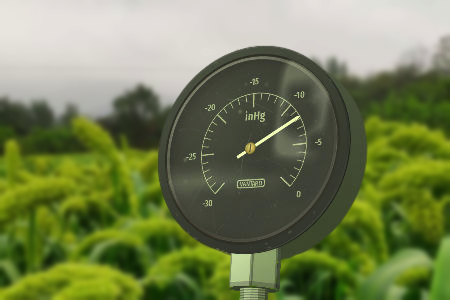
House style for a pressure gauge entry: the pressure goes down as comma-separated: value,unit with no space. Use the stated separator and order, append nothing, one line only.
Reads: -8,inHg
